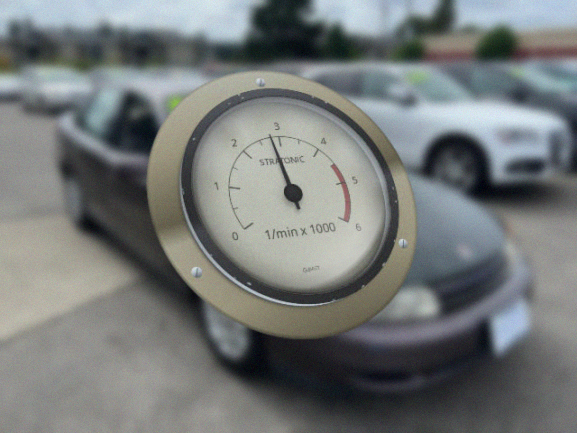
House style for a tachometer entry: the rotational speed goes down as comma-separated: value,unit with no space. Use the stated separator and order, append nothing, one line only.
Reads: 2750,rpm
